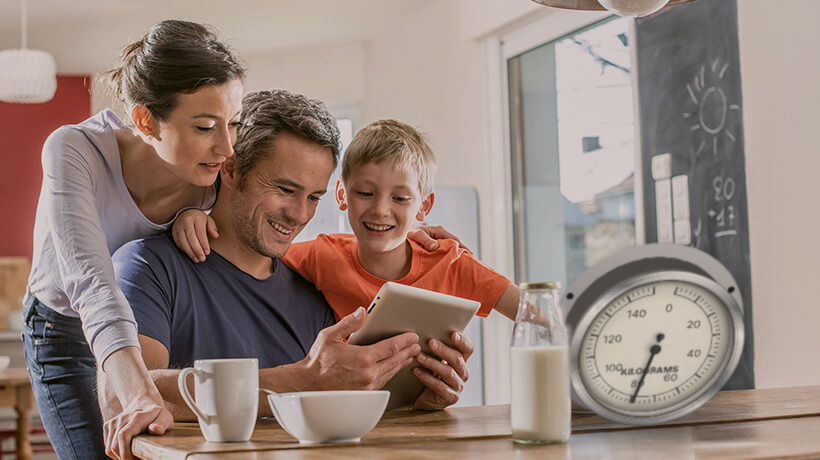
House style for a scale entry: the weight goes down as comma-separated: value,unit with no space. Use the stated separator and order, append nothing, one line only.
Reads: 80,kg
